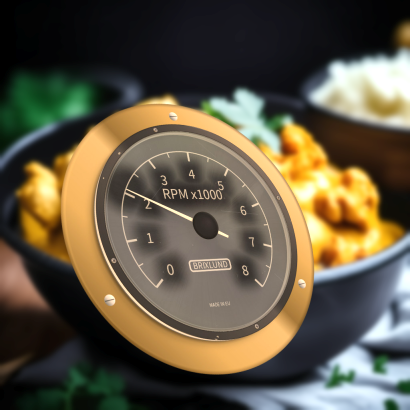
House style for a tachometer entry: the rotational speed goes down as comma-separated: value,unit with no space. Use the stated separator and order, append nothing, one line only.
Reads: 2000,rpm
